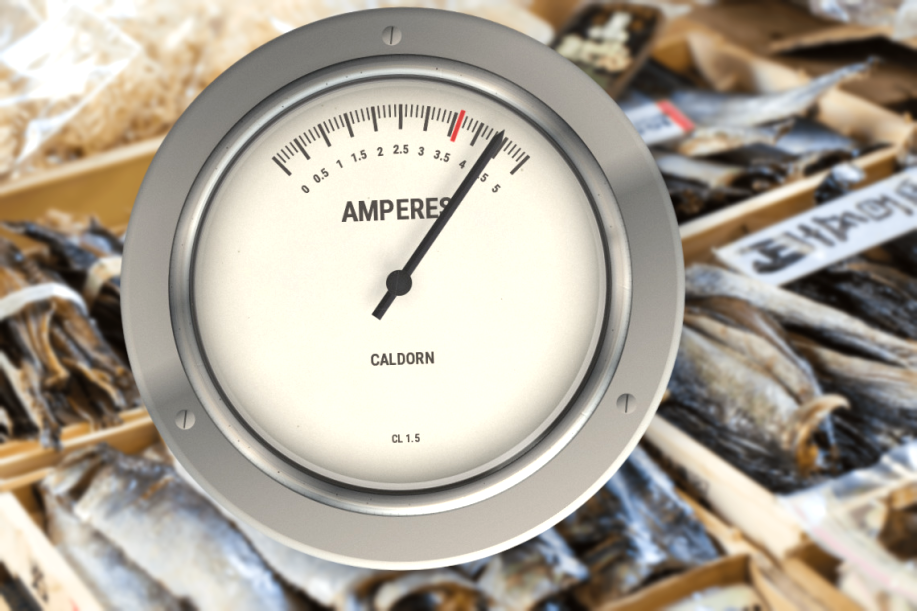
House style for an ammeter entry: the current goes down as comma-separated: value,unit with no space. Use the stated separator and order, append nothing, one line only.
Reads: 4.4,A
